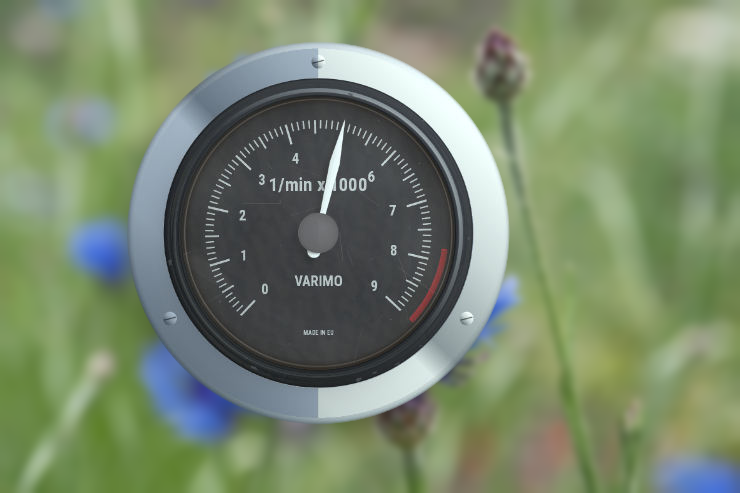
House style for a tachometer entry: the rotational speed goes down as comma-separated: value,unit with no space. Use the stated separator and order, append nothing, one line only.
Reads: 5000,rpm
